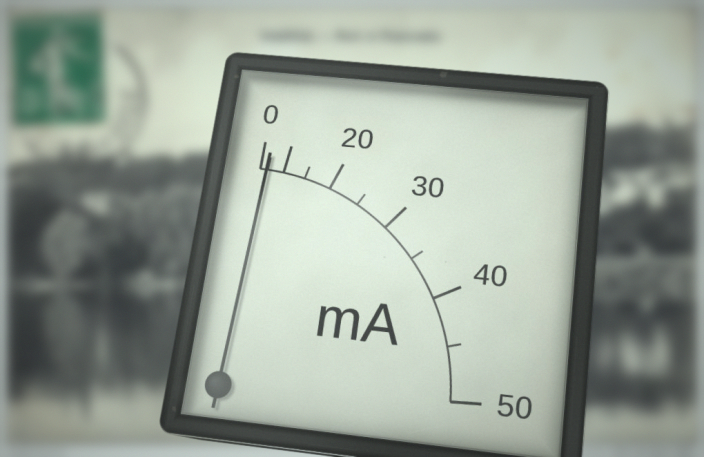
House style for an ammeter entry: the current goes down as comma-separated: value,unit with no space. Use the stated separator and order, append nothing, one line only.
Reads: 5,mA
